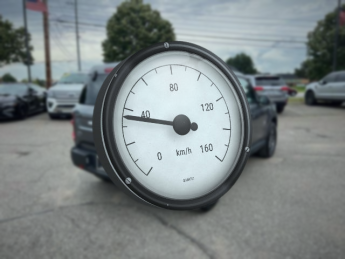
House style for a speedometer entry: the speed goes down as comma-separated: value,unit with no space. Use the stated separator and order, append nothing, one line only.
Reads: 35,km/h
